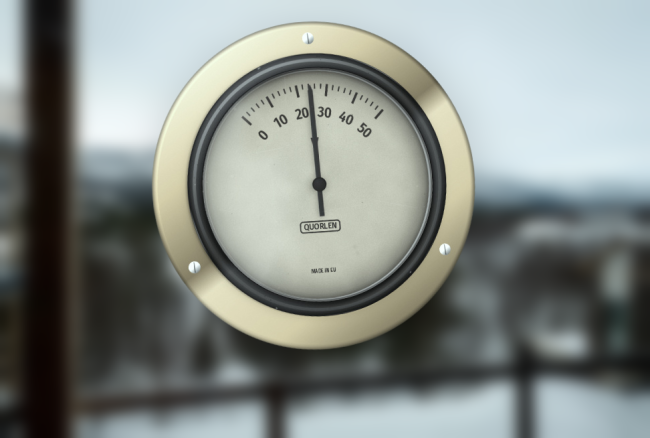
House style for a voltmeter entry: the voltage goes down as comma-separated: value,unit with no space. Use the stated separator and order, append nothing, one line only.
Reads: 24,V
